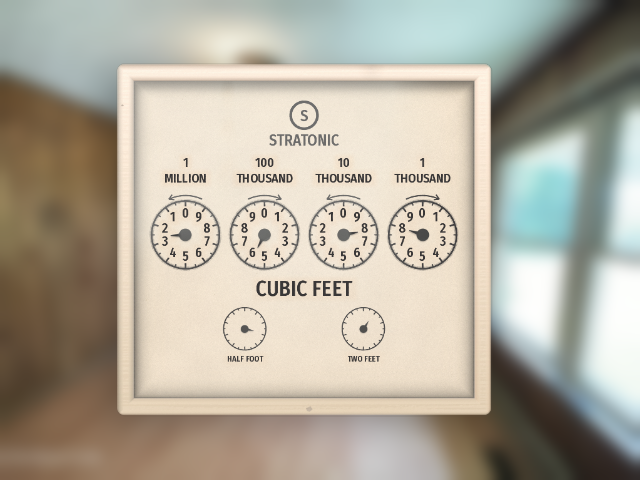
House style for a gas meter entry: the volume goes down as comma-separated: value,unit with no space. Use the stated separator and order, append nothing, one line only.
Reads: 257800,ft³
